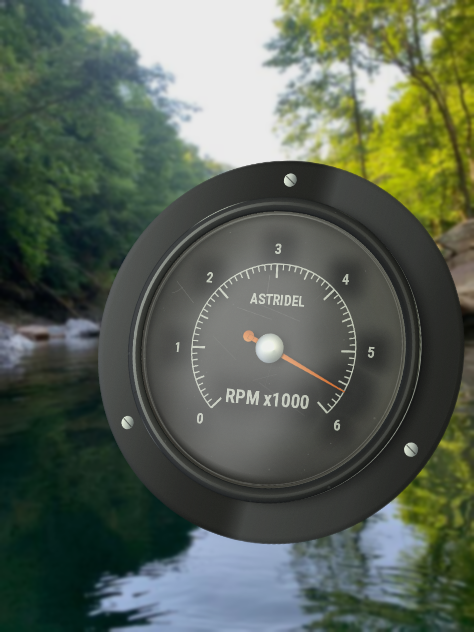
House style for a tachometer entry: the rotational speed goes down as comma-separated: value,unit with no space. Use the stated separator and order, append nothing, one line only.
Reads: 5600,rpm
